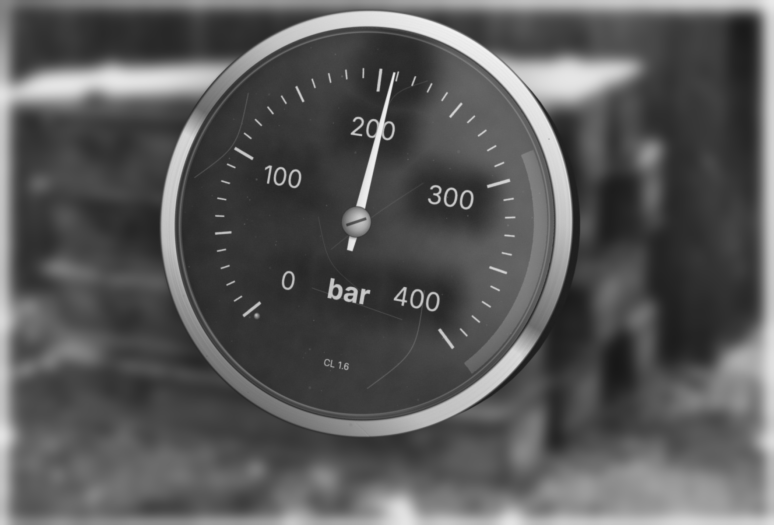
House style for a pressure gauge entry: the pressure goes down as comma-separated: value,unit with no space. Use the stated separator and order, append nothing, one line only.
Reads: 210,bar
